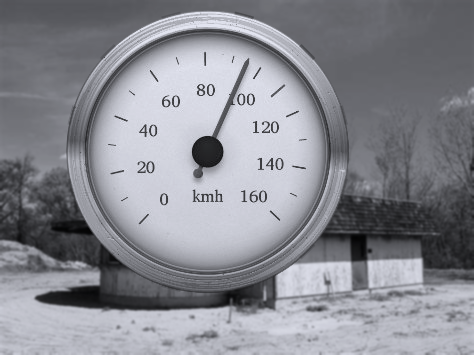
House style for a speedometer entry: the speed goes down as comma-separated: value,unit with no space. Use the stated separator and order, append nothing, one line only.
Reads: 95,km/h
